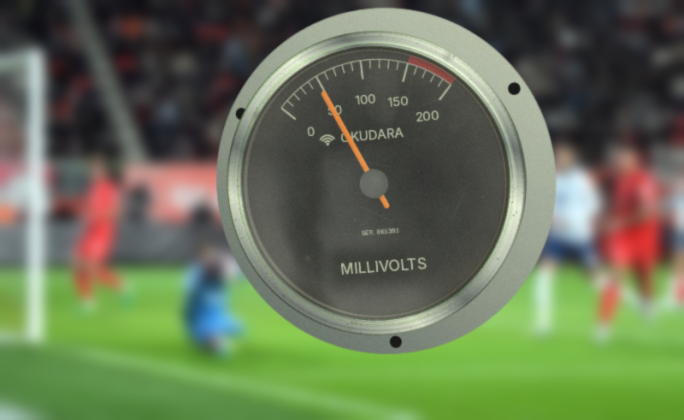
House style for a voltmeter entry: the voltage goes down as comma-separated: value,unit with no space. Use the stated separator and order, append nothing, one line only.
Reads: 50,mV
